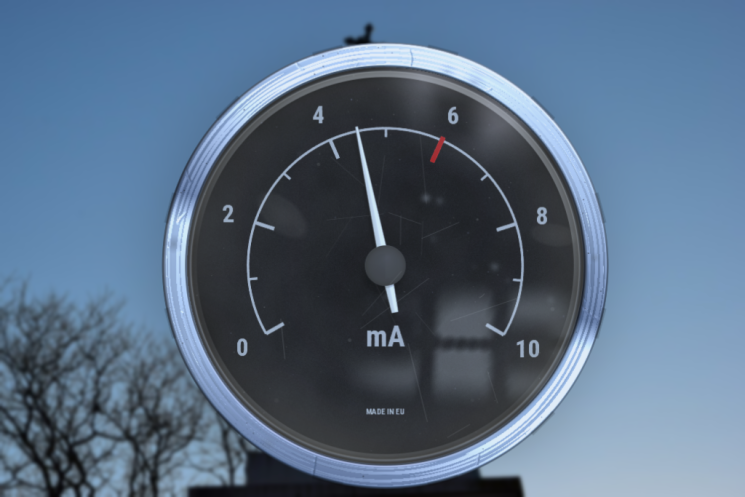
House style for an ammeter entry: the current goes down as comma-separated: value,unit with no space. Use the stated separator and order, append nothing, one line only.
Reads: 4.5,mA
